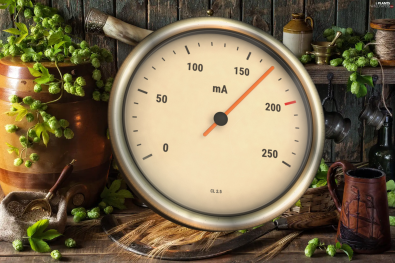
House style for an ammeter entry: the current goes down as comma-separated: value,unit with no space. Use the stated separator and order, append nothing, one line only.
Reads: 170,mA
